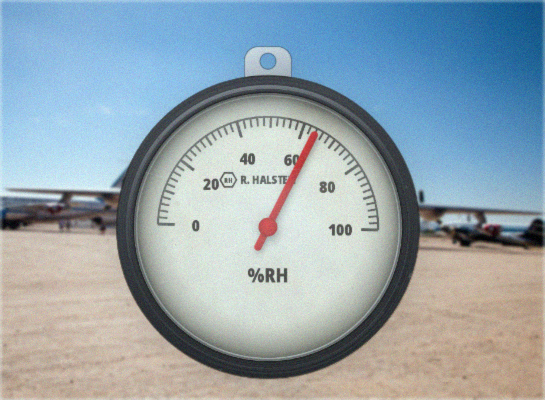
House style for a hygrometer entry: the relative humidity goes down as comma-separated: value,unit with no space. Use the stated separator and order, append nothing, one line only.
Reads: 64,%
